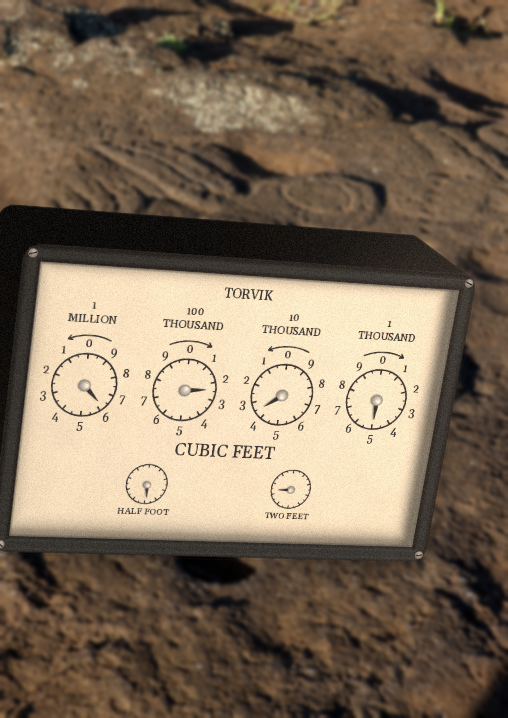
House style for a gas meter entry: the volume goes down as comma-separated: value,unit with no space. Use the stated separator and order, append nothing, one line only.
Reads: 623500,ft³
